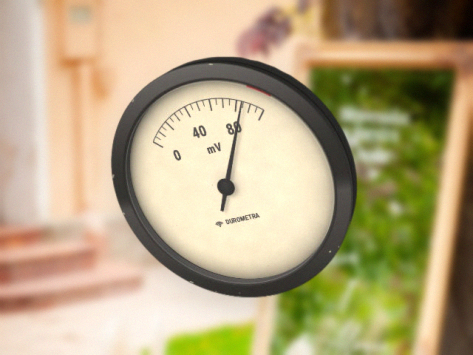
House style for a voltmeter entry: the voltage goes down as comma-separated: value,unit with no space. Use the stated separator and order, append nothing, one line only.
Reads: 85,mV
